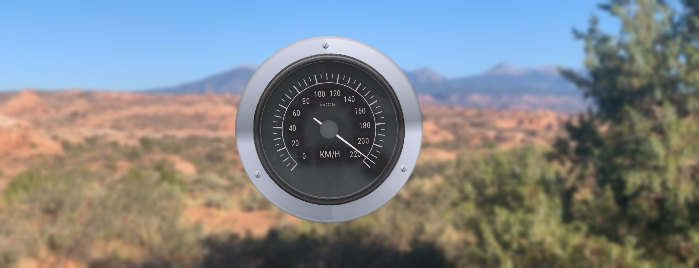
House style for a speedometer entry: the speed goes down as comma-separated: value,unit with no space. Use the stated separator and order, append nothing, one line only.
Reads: 215,km/h
